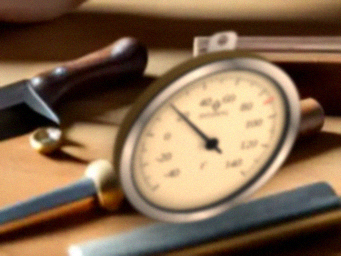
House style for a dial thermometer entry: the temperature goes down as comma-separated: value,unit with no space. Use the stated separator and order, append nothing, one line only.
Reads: 20,°F
